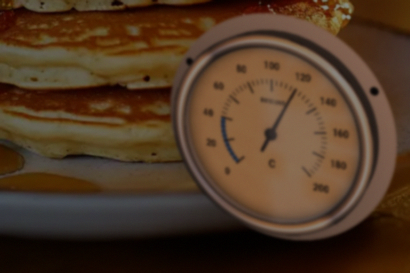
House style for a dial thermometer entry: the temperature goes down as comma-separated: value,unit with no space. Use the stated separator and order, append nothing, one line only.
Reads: 120,°C
